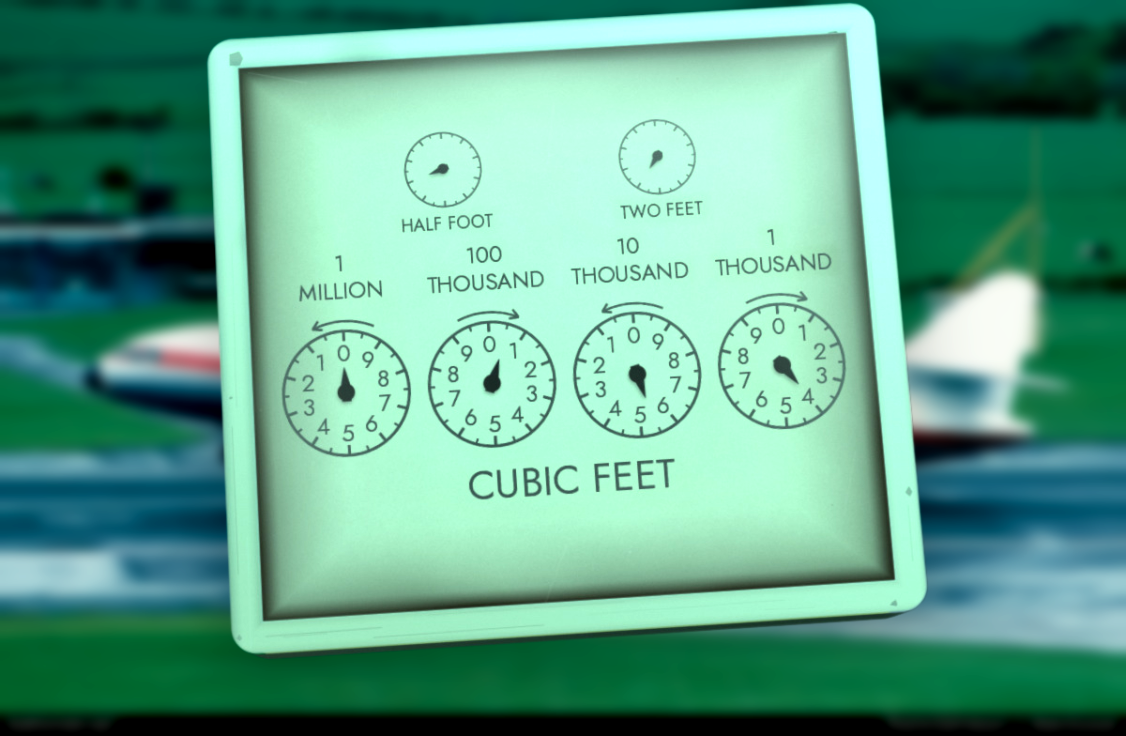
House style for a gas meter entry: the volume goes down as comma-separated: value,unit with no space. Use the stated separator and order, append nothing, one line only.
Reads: 5400,ft³
